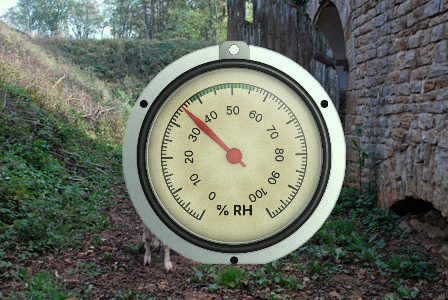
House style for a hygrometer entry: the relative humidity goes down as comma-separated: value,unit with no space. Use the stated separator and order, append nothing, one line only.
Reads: 35,%
